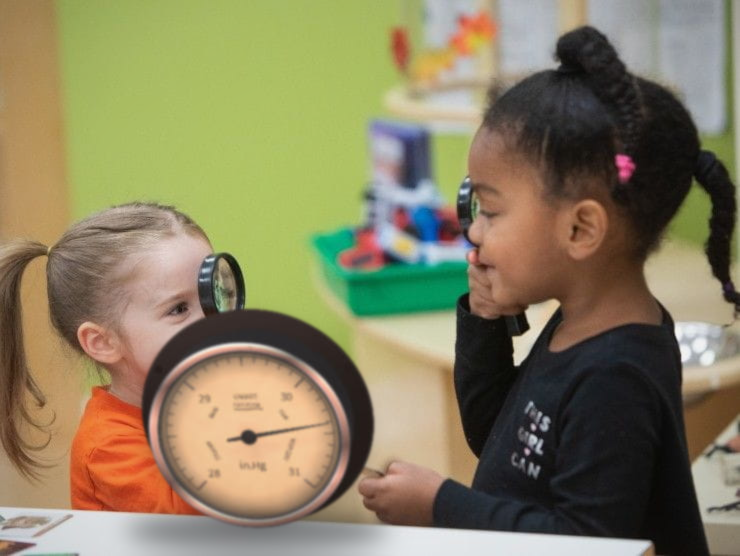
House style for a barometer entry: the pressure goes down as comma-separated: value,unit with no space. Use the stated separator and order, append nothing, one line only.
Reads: 30.4,inHg
